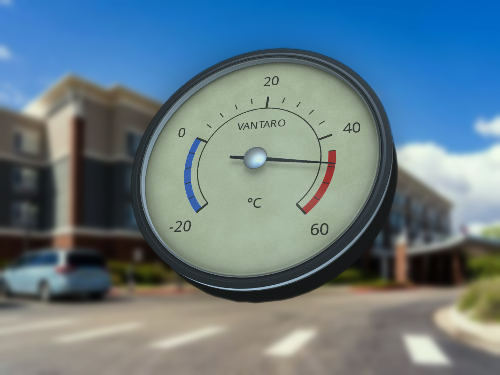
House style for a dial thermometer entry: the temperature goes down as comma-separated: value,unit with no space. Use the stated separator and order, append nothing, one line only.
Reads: 48,°C
